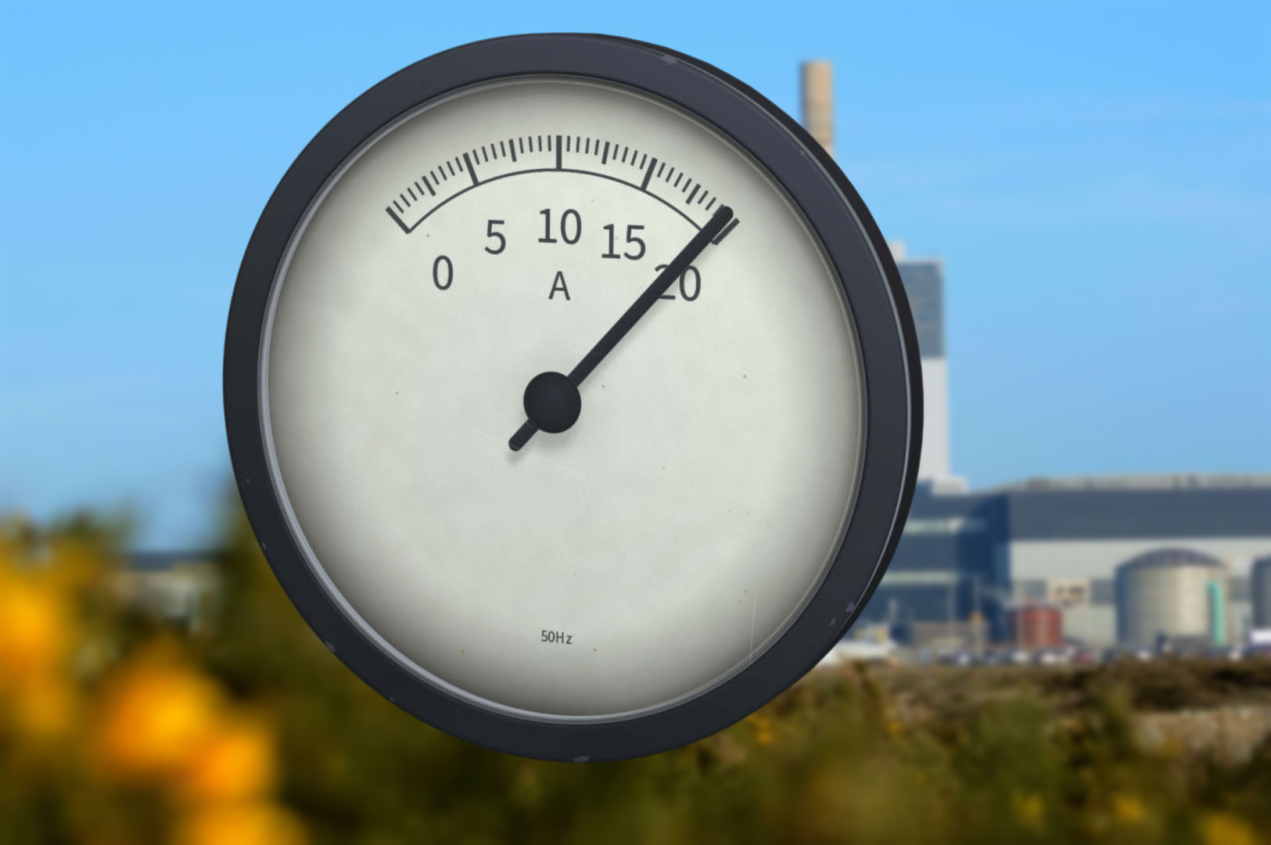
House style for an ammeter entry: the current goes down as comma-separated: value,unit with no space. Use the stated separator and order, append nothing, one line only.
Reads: 19.5,A
